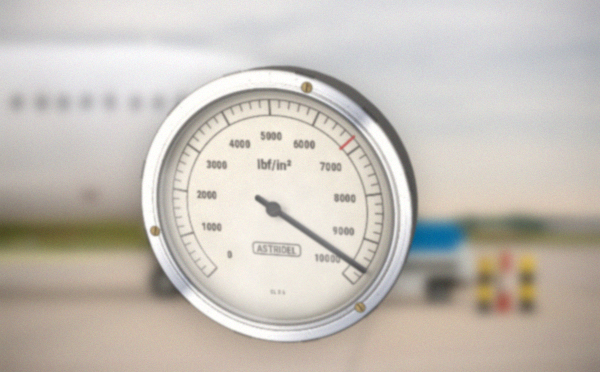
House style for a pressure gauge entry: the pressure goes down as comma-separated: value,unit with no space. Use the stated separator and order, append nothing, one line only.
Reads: 9600,psi
